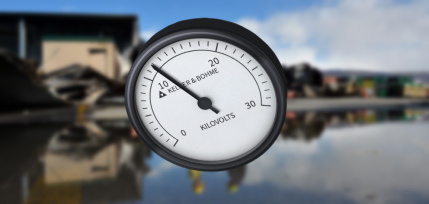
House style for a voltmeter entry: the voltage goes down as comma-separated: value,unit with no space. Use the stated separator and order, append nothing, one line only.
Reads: 12,kV
